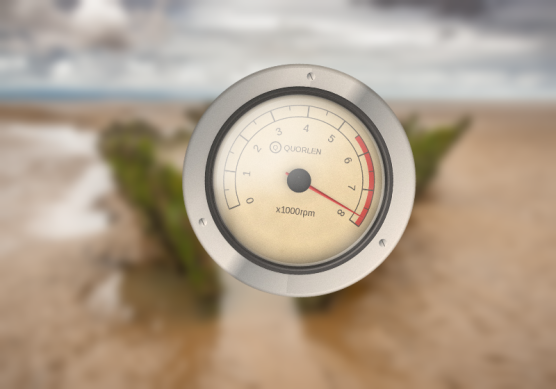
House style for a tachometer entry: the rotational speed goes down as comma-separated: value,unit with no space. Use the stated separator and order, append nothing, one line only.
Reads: 7750,rpm
